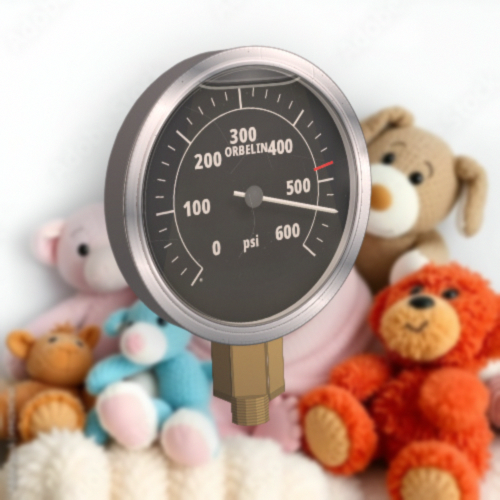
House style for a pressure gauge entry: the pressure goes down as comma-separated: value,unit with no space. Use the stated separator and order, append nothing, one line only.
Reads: 540,psi
